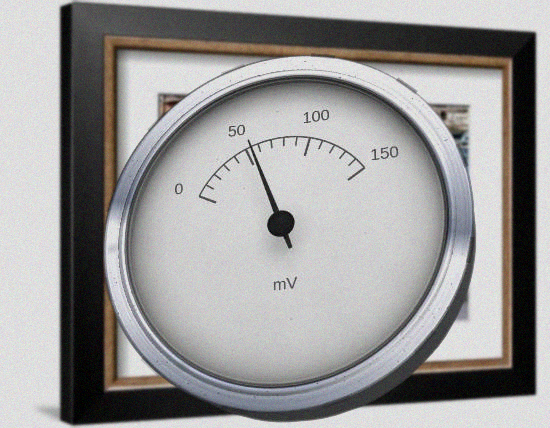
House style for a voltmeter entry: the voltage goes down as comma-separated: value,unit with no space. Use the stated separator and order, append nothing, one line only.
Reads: 55,mV
